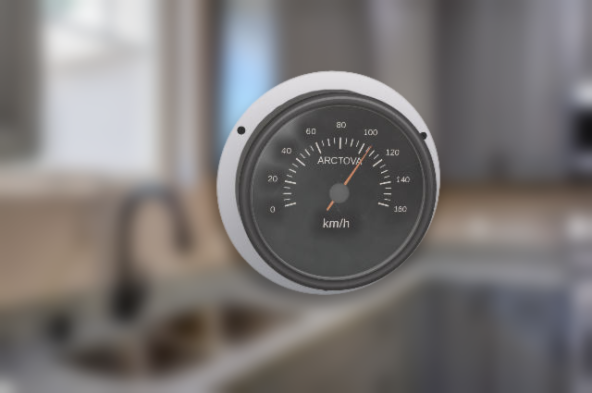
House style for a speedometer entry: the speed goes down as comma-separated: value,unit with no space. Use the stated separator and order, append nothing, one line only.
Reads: 105,km/h
